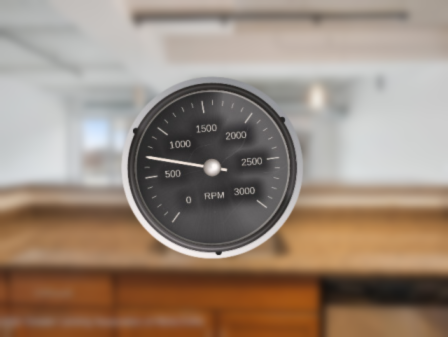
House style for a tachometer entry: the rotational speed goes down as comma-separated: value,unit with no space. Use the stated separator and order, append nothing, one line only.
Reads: 700,rpm
